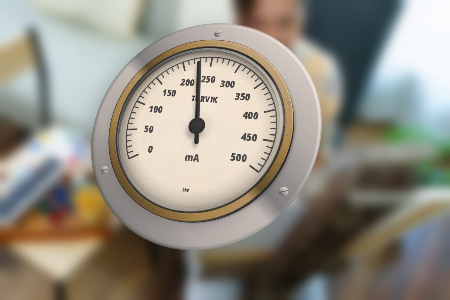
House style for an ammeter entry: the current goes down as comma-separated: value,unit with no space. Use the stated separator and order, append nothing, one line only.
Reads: 230,mA
